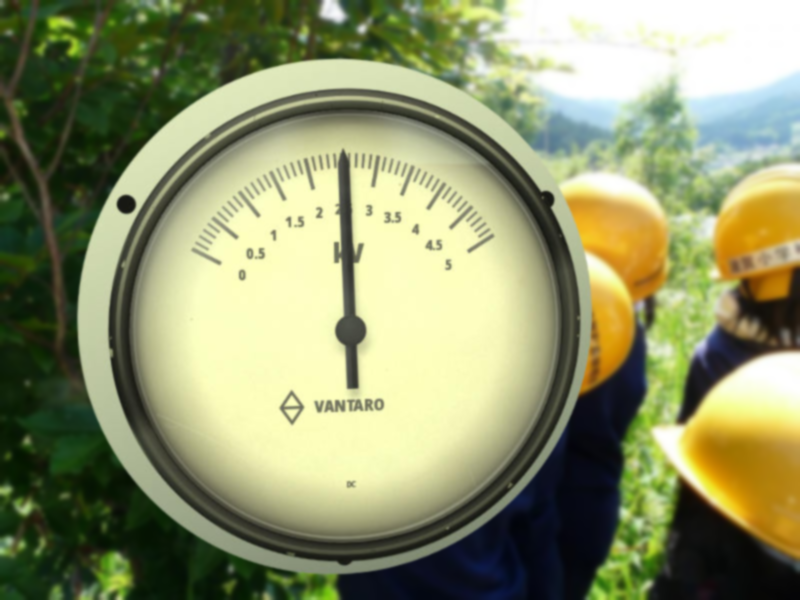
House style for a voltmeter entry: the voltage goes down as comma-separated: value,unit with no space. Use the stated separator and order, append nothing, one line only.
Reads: 2.5,kV
